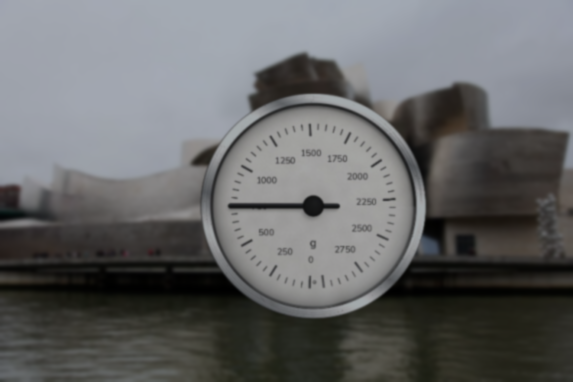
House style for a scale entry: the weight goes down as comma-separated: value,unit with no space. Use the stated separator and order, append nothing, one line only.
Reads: 750,g
